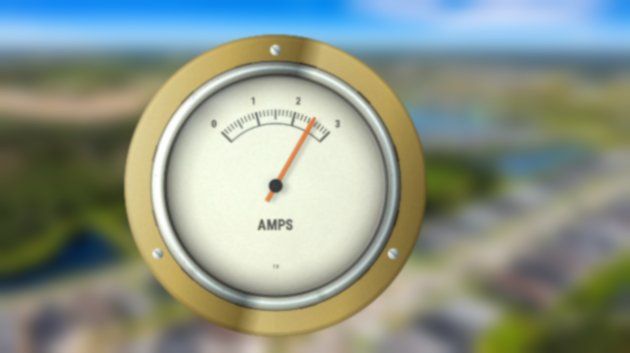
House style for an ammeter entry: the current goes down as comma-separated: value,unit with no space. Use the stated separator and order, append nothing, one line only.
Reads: 2.5,A
